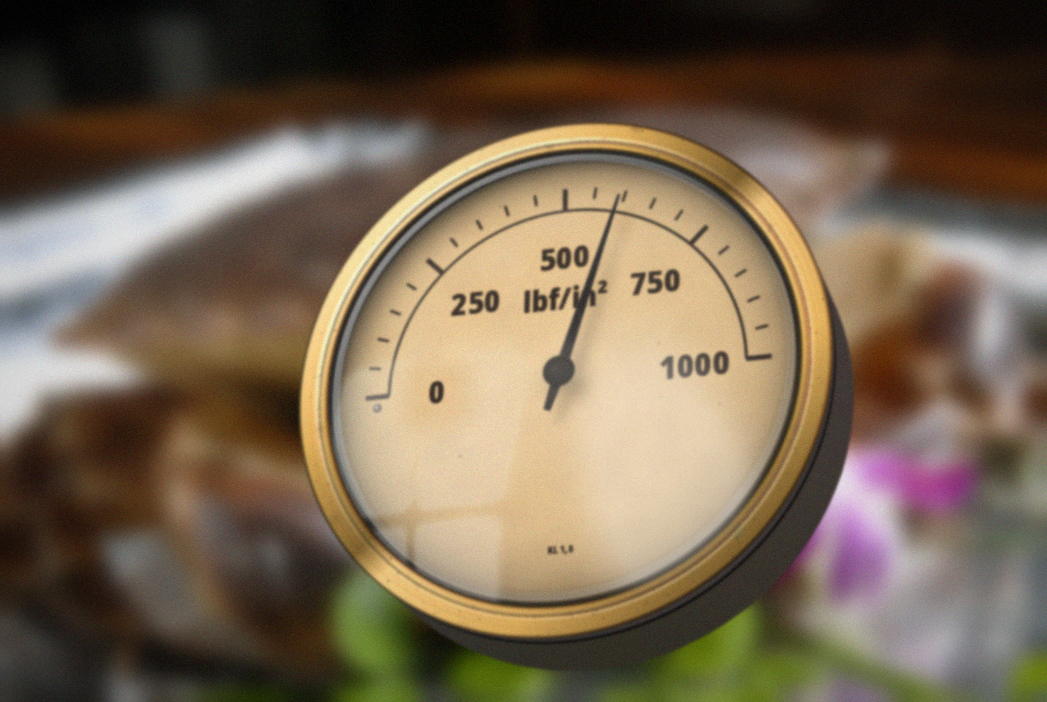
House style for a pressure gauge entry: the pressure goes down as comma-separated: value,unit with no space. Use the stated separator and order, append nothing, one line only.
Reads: 600,psi
